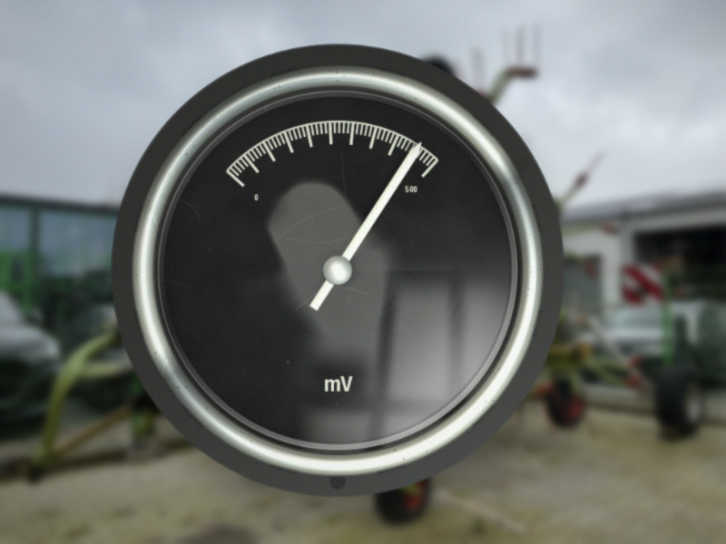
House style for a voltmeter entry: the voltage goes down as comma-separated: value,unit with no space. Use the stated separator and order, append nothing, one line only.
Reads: 450,mV
